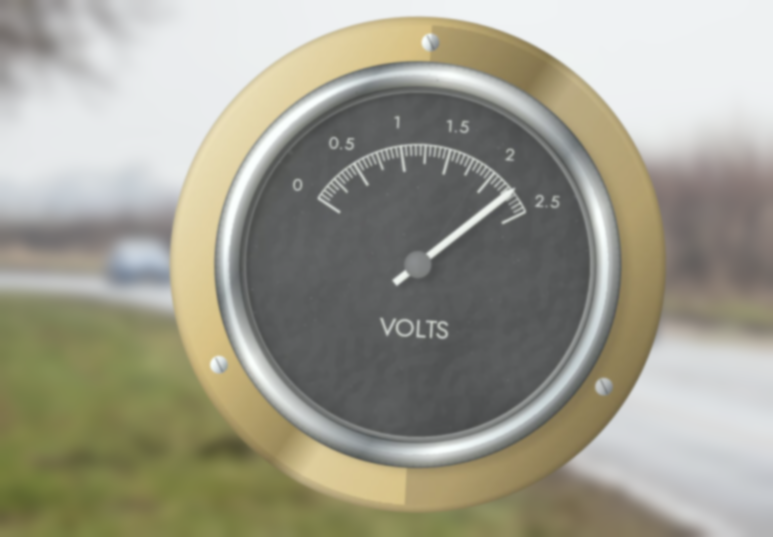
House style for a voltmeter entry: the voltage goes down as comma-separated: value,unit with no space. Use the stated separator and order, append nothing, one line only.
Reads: 2.25,V
